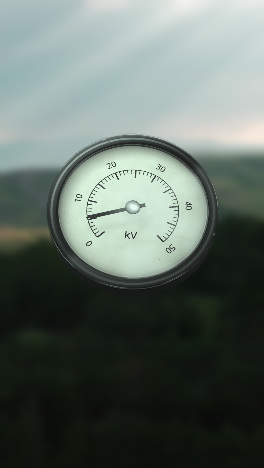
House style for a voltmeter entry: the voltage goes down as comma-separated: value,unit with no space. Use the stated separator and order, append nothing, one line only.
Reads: 5,kV
